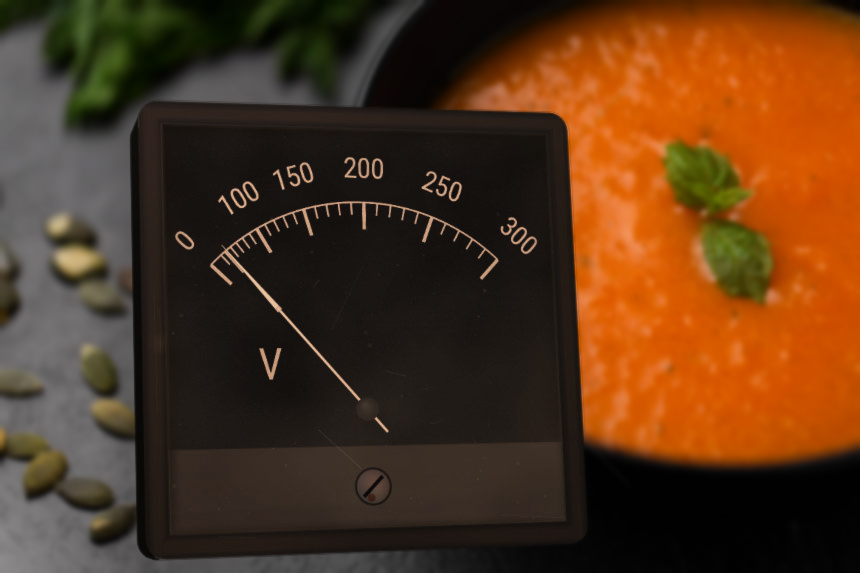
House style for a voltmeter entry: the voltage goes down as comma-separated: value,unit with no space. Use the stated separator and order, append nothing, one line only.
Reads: 50,V
